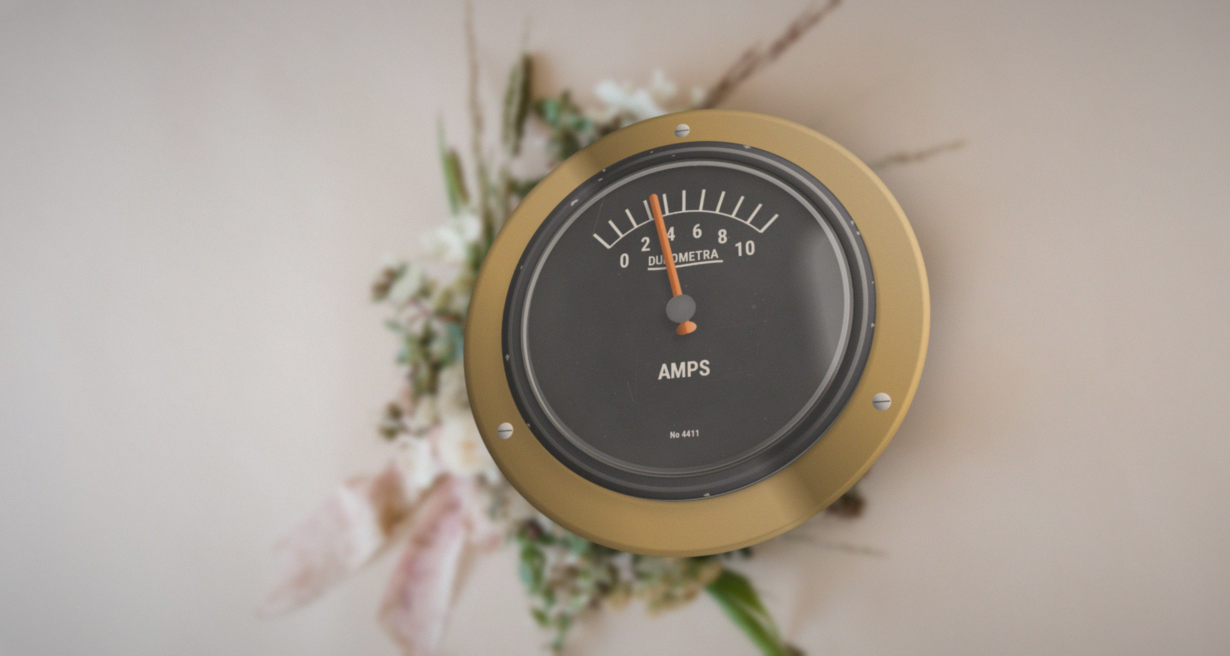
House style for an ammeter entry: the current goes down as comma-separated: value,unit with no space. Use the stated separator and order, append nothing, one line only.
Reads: 3.5,A
